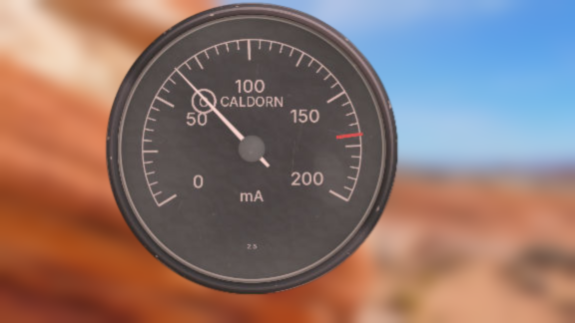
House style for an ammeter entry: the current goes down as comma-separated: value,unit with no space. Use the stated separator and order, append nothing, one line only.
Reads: 65,mA
